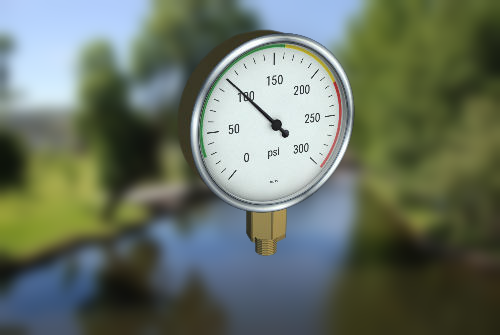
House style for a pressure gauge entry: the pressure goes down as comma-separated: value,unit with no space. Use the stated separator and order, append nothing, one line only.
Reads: 100,psi
